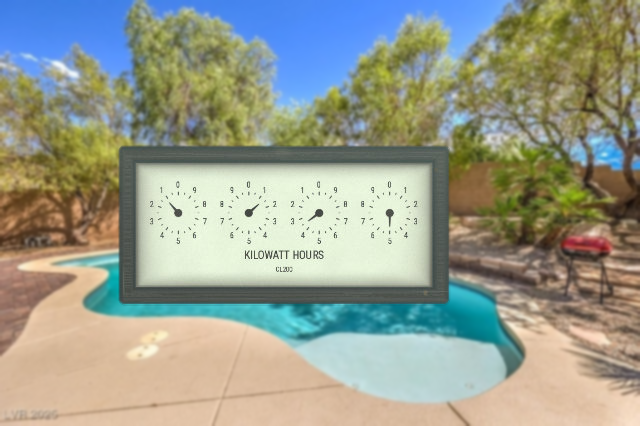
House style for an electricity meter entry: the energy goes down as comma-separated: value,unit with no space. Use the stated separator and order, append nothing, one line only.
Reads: 1135,kWh
